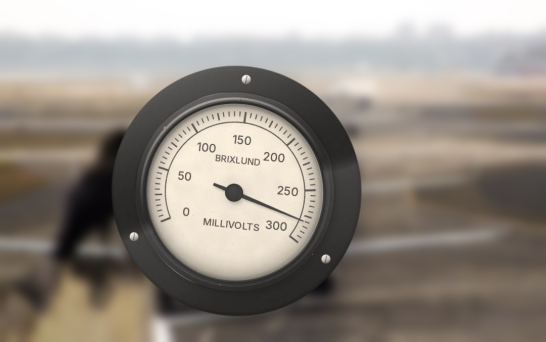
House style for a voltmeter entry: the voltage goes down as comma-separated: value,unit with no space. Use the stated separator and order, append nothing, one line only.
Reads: 280,mV
